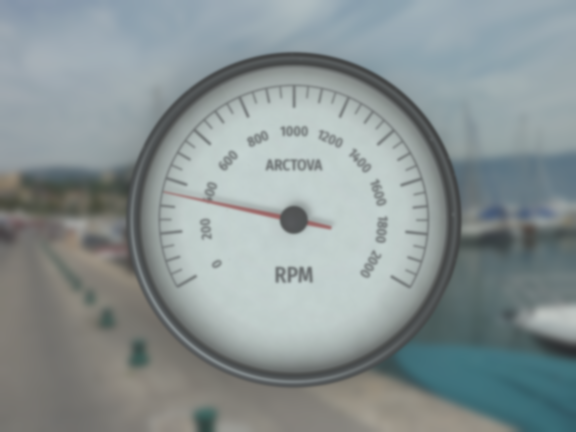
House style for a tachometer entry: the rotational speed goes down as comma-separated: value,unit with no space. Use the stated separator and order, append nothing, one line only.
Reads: 350,rpm
